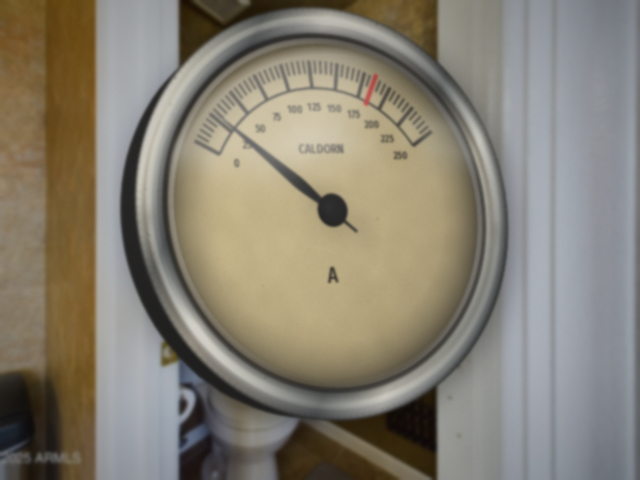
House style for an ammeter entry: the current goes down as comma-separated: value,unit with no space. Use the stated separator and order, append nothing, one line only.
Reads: 25,A
